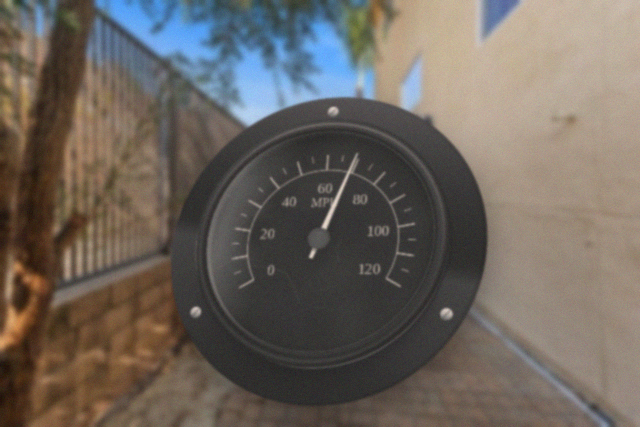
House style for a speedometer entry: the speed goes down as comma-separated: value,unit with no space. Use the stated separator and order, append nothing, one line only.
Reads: 70,mph
